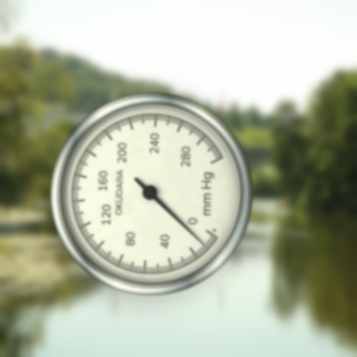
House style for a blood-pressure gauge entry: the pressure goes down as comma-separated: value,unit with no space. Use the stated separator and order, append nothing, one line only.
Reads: 10,mmHg
